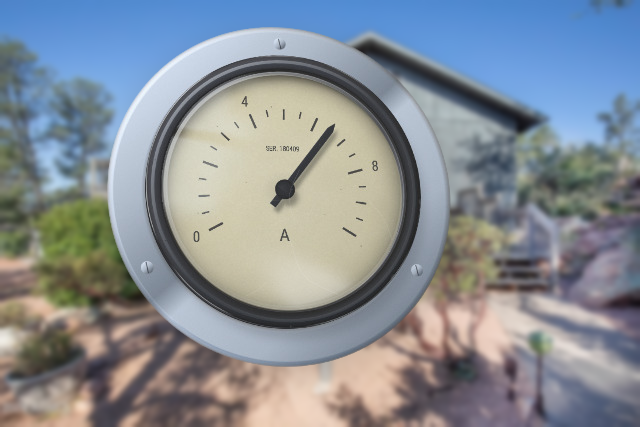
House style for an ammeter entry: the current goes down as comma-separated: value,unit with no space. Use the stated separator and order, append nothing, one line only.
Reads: 6.5,A
